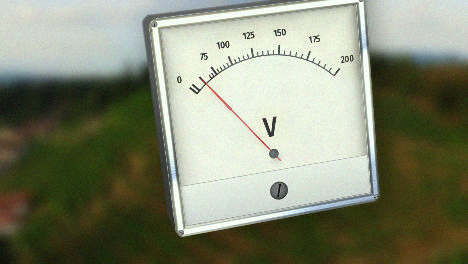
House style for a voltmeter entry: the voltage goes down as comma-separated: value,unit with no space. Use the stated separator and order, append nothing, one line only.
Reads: 50,V
